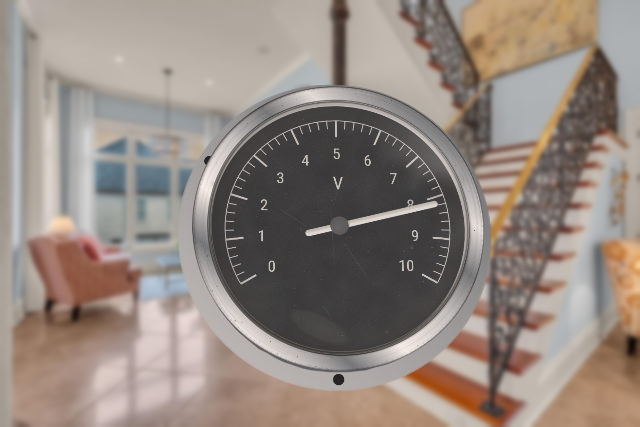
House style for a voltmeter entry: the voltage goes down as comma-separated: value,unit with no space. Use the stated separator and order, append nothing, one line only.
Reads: 8.2,V
